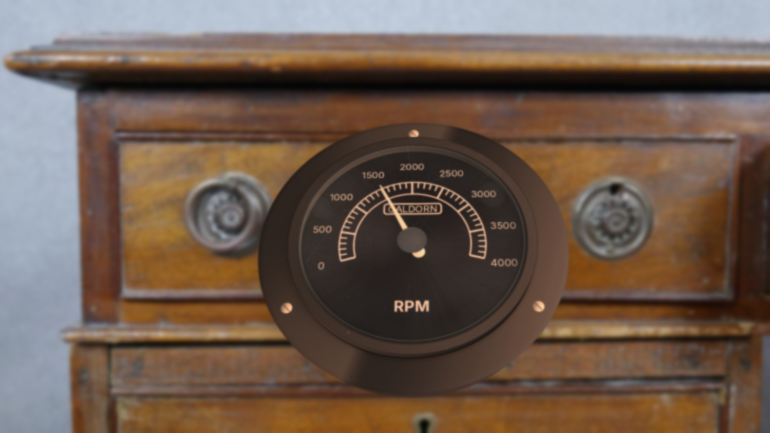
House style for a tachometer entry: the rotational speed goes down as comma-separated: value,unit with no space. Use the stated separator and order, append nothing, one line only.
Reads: 1500,rpm
